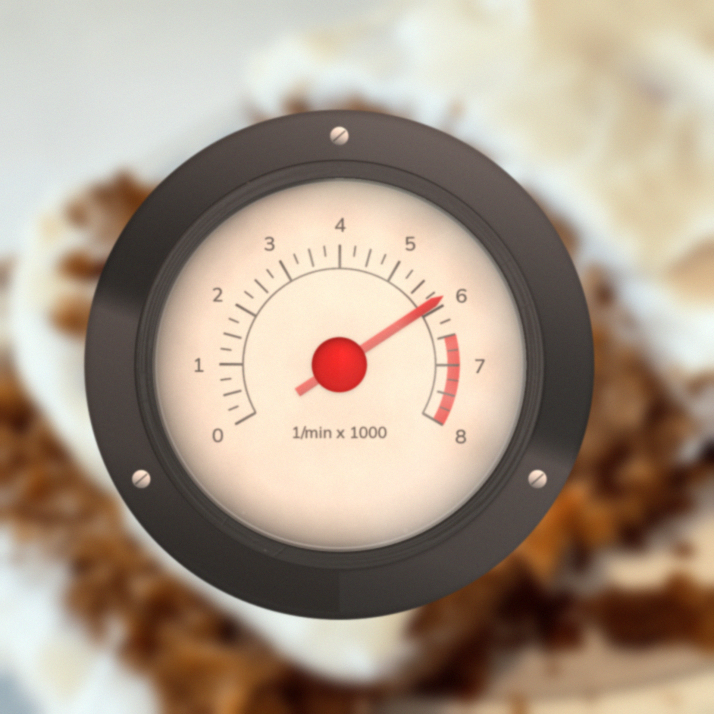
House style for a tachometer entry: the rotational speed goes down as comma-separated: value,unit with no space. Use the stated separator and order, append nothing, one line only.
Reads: 5875,rpm
